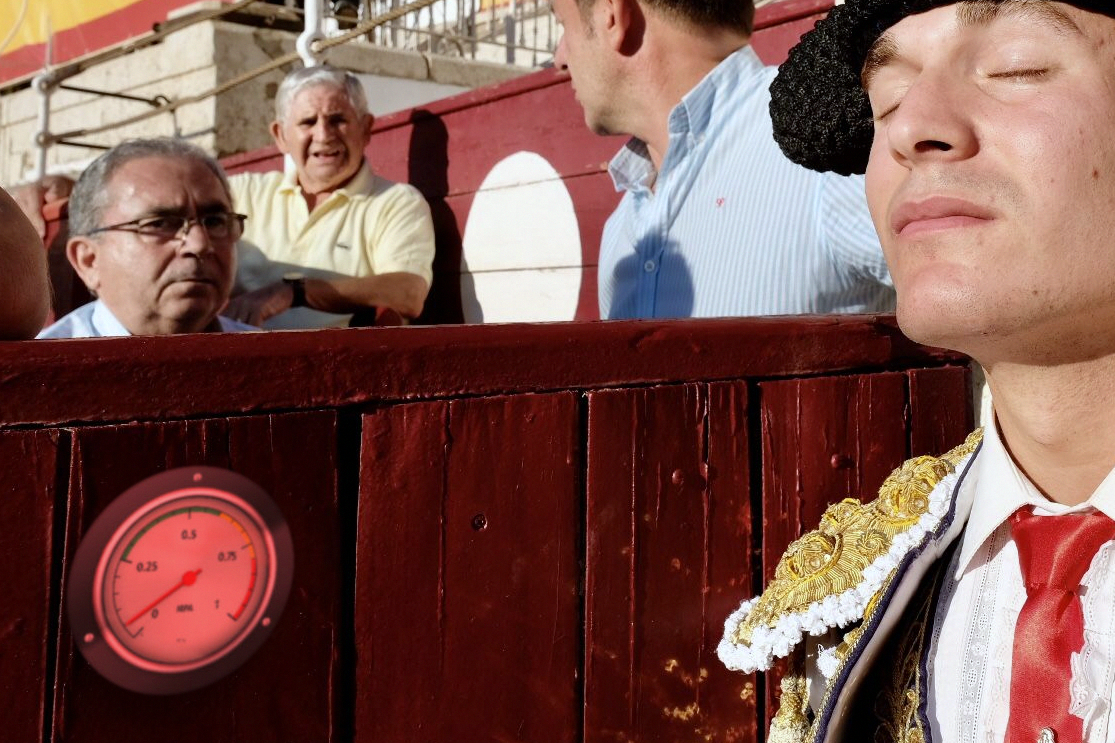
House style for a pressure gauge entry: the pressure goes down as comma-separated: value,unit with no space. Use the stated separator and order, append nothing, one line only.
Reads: 0.05,MPa
